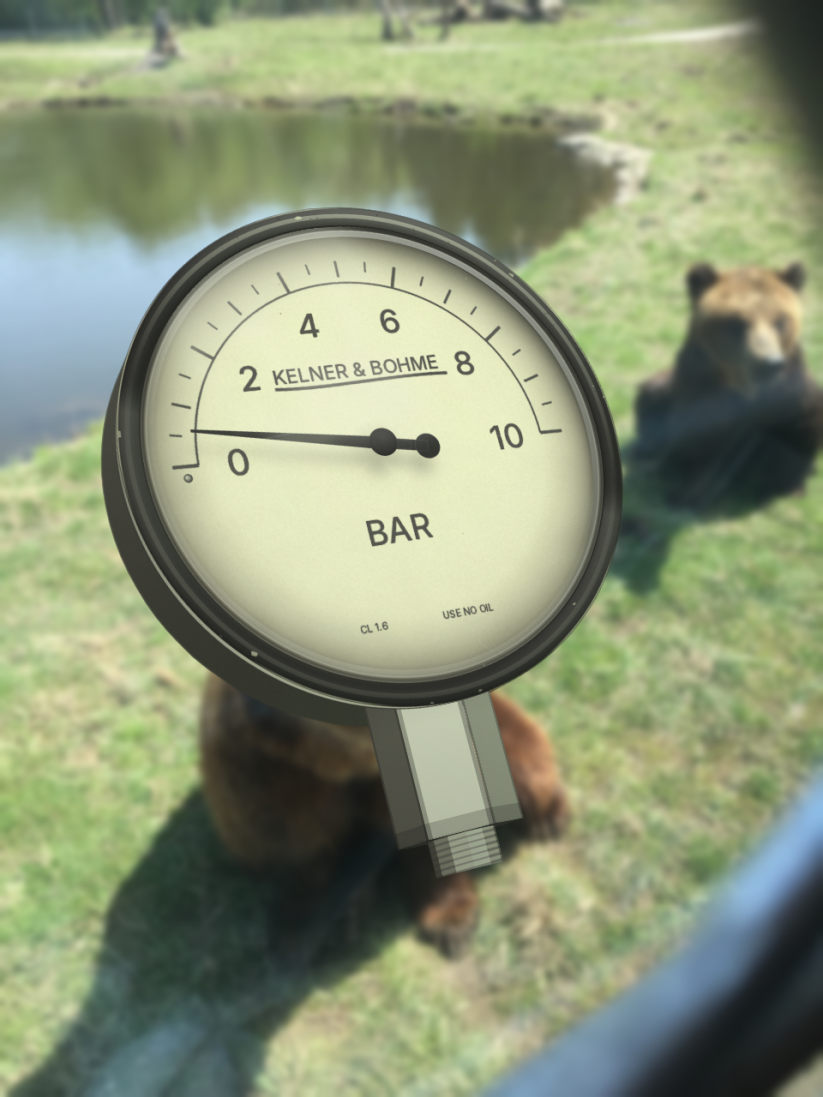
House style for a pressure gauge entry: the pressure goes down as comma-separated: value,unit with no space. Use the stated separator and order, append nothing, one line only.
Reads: 0.5,bar
